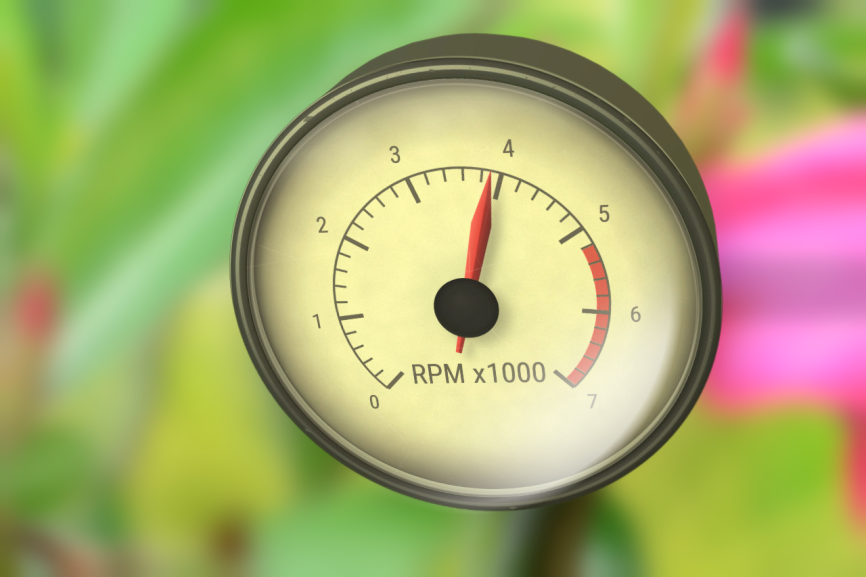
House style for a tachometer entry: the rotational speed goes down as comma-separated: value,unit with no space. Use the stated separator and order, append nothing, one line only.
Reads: 3900,rpm
